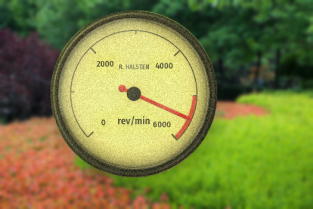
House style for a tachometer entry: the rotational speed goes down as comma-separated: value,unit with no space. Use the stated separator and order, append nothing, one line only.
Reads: 5500,rpm
